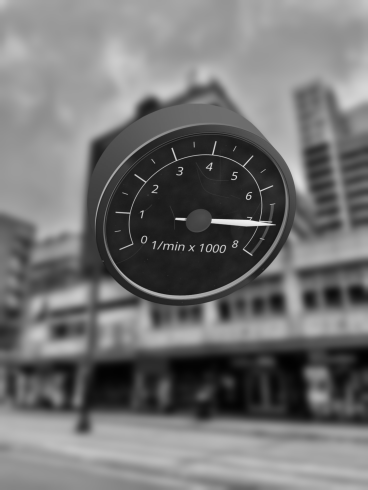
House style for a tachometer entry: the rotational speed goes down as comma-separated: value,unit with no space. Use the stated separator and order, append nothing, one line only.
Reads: 7000,rpm
